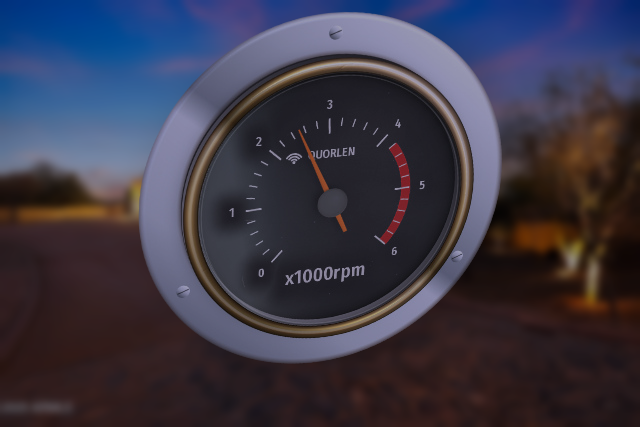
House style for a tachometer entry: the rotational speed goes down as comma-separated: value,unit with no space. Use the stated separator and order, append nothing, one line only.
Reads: 2500,rpm
